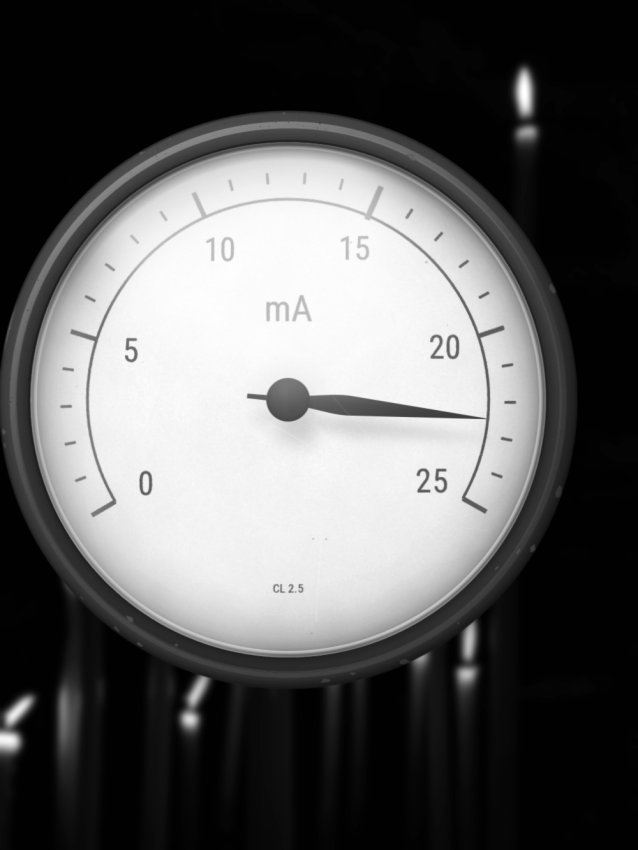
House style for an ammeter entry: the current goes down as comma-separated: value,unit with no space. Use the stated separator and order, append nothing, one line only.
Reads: 22.5,mA
